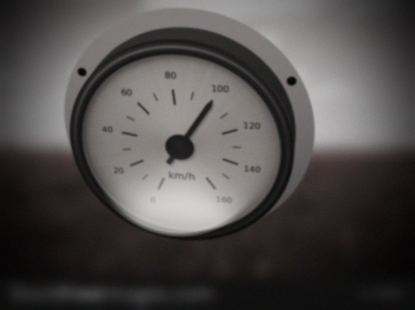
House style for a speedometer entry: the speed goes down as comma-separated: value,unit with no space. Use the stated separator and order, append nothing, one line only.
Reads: 100,km/h
